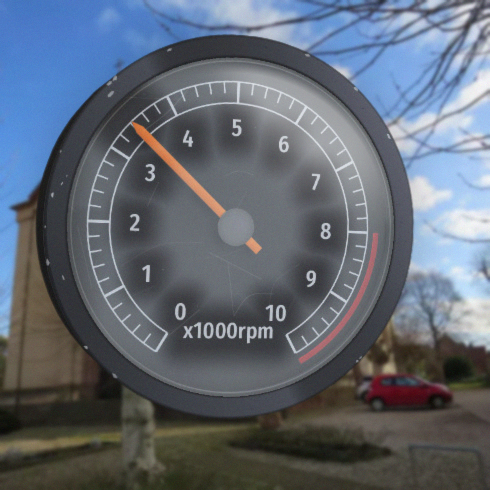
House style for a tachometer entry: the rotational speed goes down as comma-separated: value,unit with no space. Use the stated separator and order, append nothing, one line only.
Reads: 3400,rpm
